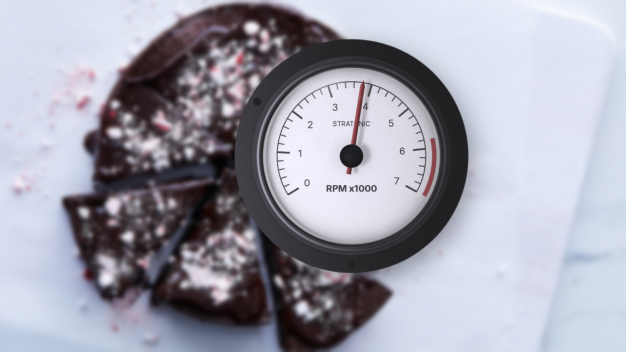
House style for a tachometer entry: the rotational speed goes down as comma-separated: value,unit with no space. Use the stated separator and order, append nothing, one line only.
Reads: 3800,rpm
